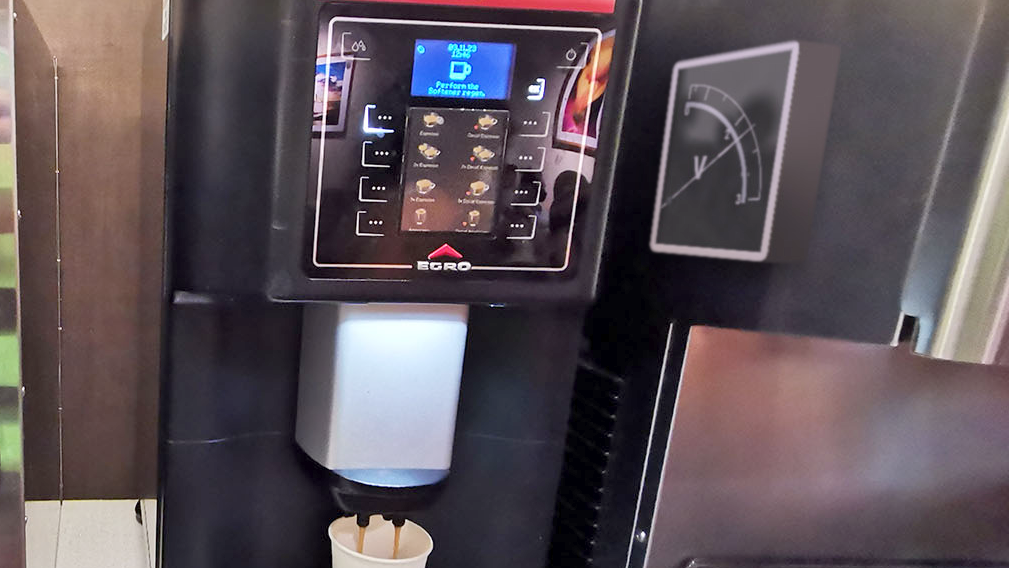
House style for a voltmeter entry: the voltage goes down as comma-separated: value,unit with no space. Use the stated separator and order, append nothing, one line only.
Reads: 2.25,V
